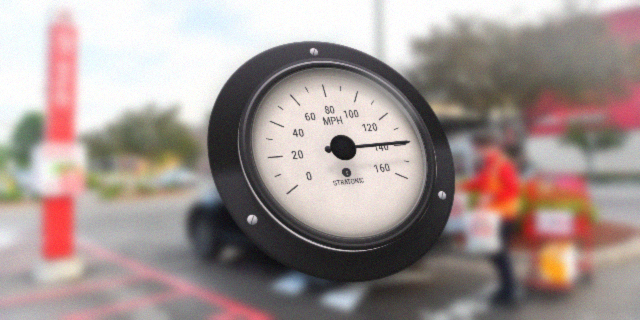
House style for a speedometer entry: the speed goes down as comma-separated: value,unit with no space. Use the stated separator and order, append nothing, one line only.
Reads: 140,mph
